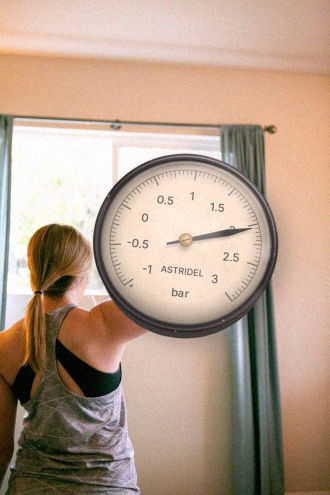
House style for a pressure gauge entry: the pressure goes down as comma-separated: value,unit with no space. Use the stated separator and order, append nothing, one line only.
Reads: 2.05,bar
